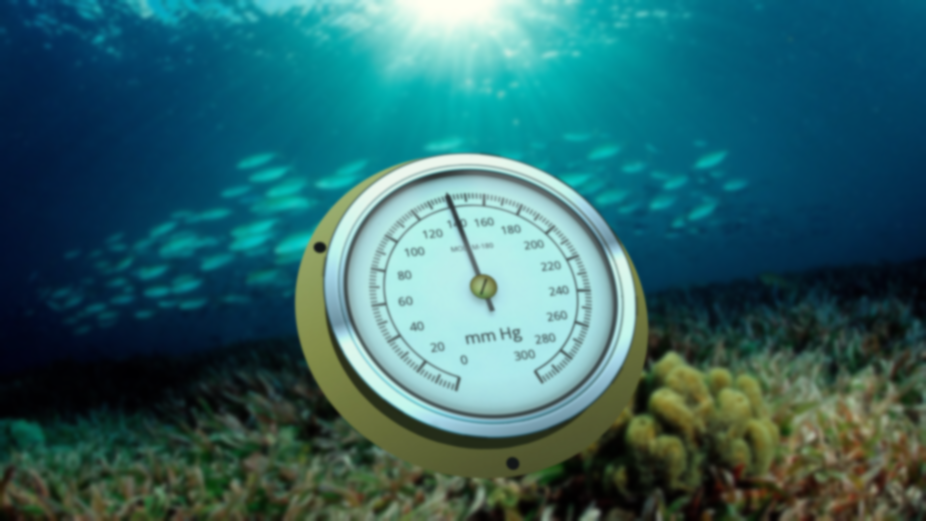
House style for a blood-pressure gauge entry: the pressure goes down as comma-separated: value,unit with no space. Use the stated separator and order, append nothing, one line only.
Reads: 140,mmHg
